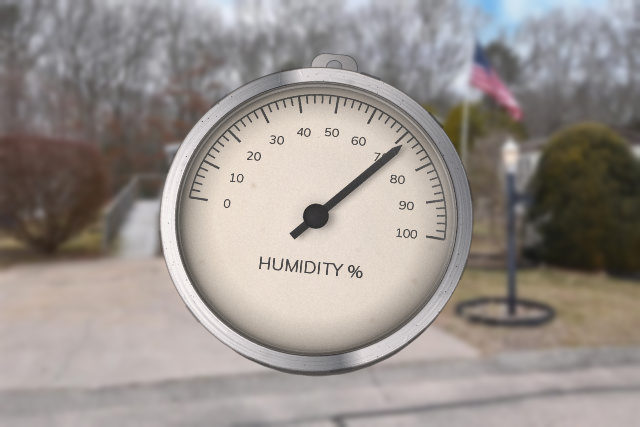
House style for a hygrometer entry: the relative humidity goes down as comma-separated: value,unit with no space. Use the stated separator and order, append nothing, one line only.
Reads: 72,%
